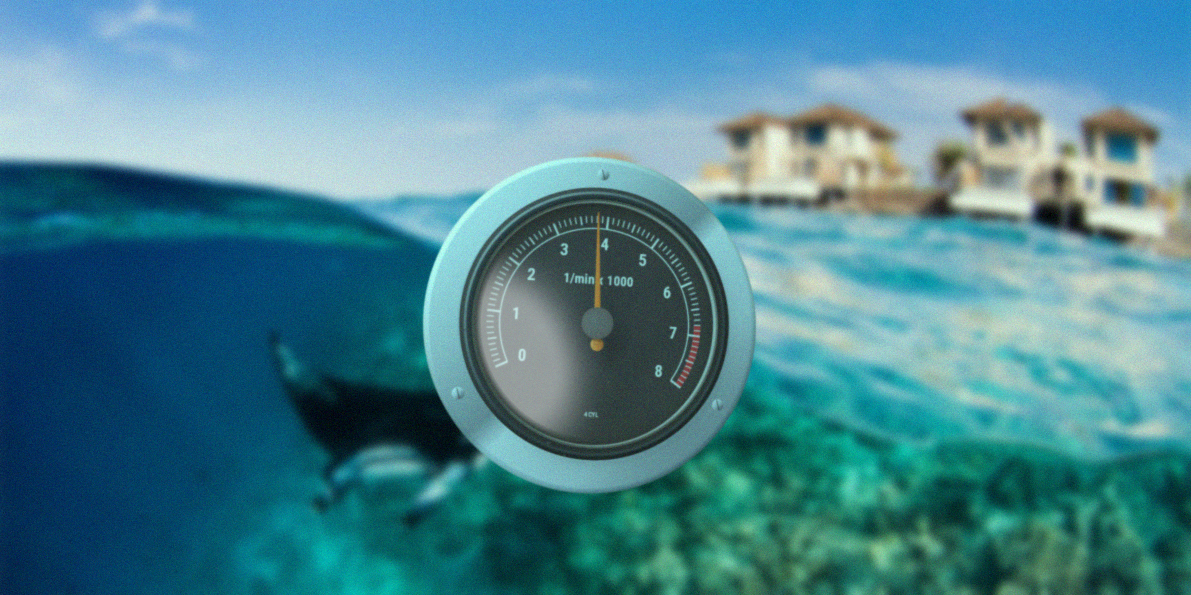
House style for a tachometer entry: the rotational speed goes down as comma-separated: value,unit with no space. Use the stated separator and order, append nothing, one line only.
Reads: 3800,rpm
